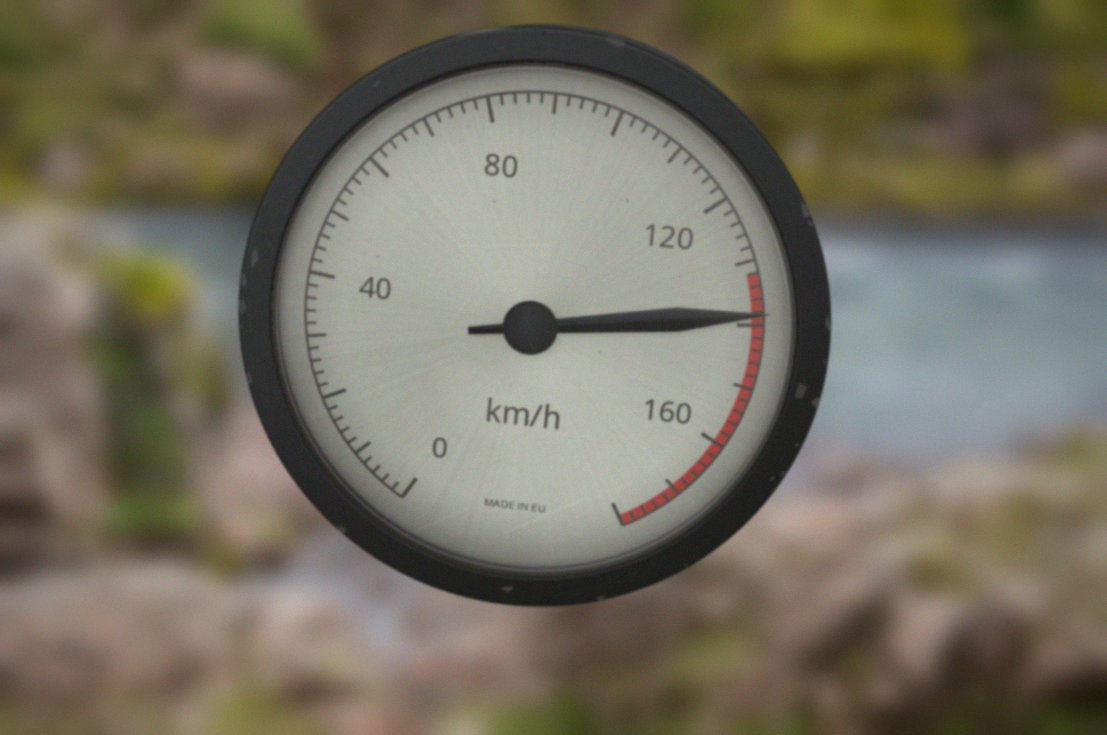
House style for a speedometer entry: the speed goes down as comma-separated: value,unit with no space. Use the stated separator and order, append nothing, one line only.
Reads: 138,km/h
